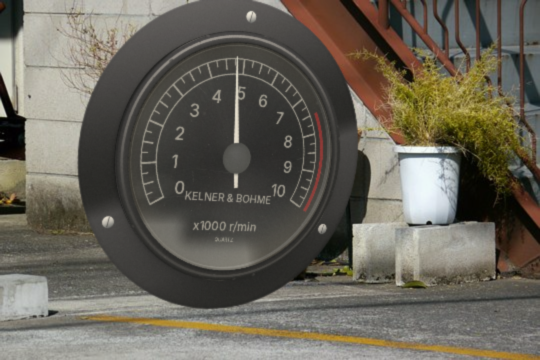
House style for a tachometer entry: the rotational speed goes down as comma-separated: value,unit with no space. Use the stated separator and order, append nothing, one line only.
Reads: 4750,rpm
